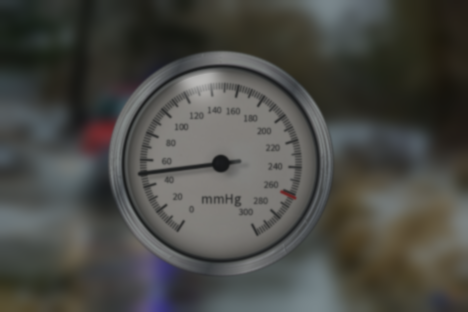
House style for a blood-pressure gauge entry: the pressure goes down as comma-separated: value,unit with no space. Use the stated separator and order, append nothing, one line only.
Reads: 50,mmHg
